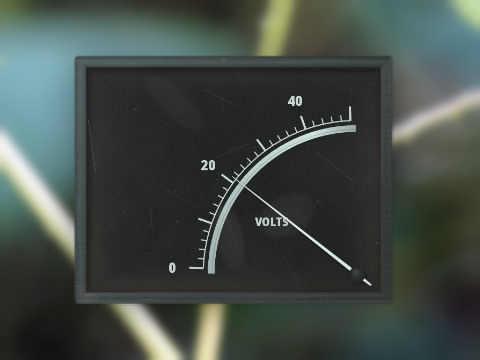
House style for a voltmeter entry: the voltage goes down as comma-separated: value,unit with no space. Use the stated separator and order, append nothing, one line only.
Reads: 21,V
